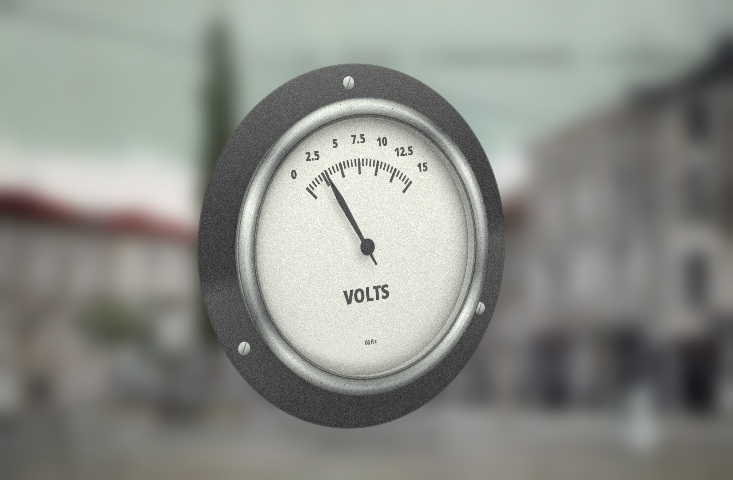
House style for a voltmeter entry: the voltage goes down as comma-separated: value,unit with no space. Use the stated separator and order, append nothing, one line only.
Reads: 2.5,V
